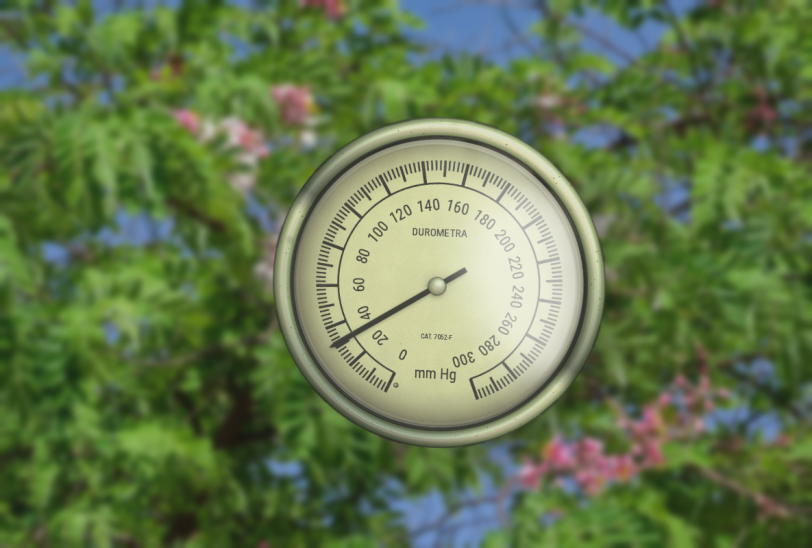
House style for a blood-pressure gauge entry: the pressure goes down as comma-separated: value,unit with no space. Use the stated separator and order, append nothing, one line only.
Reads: 32,mmHg
